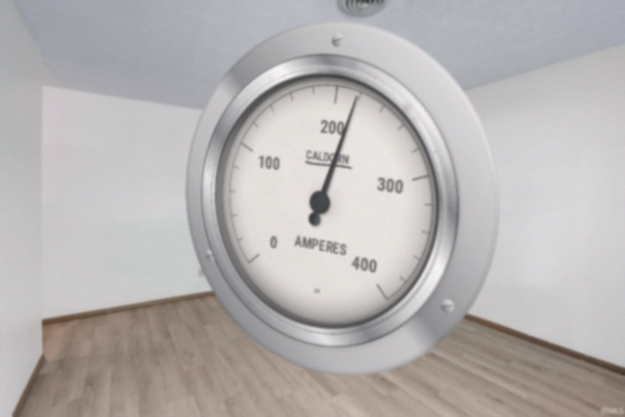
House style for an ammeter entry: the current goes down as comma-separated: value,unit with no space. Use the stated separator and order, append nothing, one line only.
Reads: 220,A
